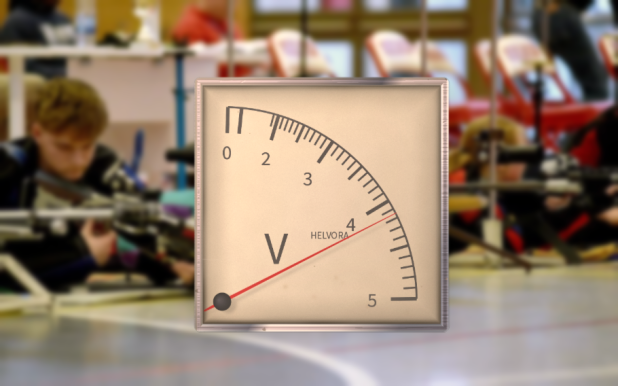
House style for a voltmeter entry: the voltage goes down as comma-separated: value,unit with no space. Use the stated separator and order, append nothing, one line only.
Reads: 4.15,V
